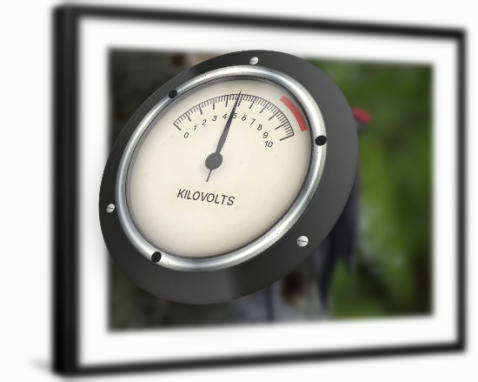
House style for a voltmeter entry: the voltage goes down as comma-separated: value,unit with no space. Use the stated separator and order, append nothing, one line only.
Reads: 5,kV
